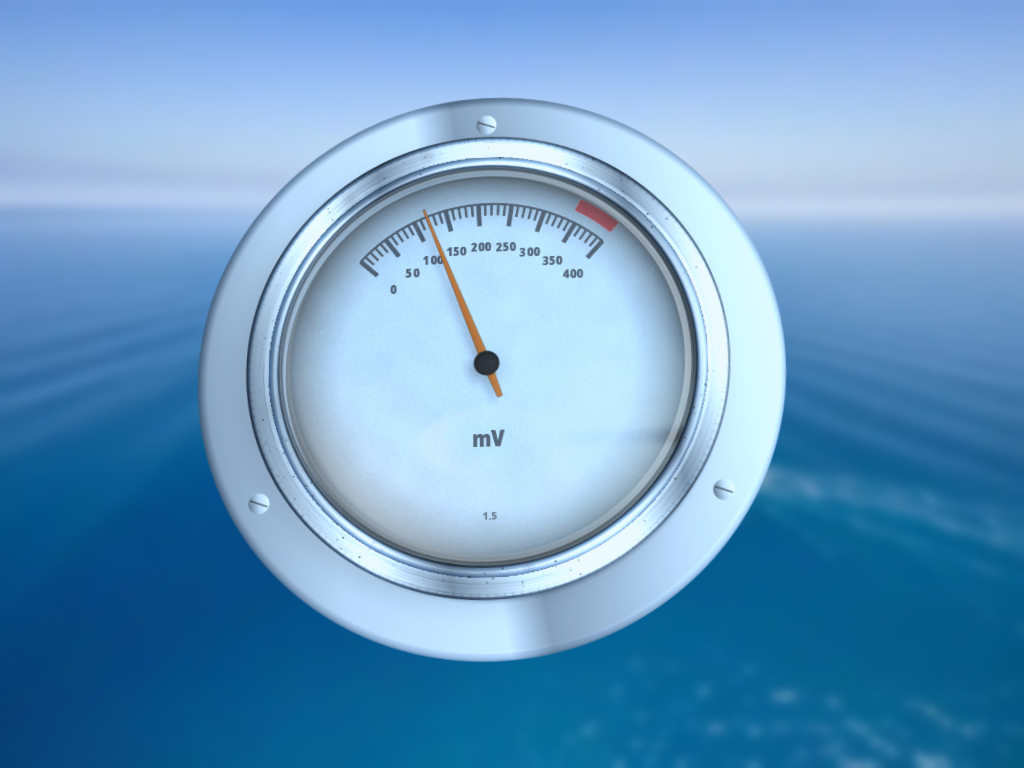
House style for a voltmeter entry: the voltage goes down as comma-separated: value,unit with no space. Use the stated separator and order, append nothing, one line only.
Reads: 120,mV
